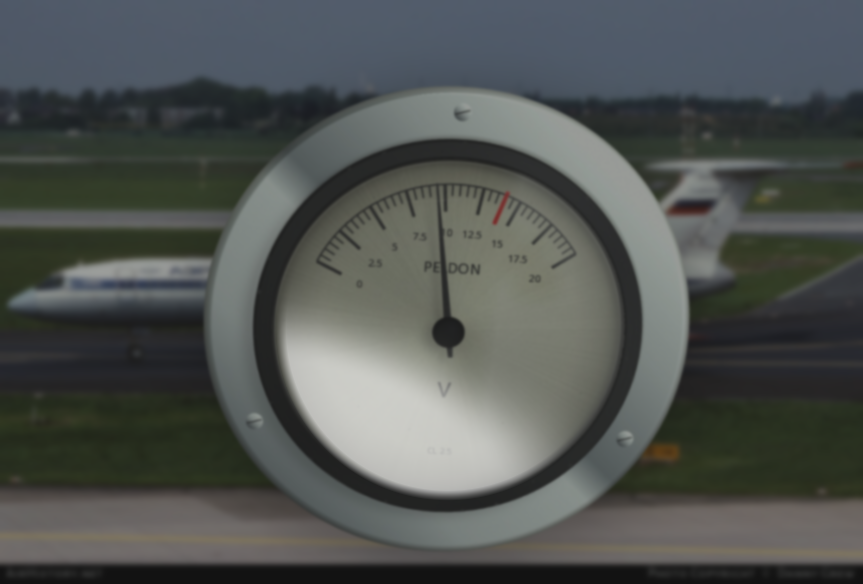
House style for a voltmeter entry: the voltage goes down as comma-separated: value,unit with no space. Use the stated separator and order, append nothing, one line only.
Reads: 9.5,V
